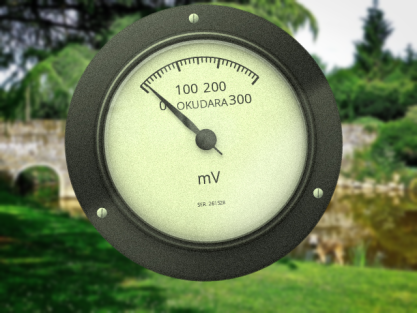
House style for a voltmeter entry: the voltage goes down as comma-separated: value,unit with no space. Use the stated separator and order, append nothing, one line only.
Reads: 10,mV
